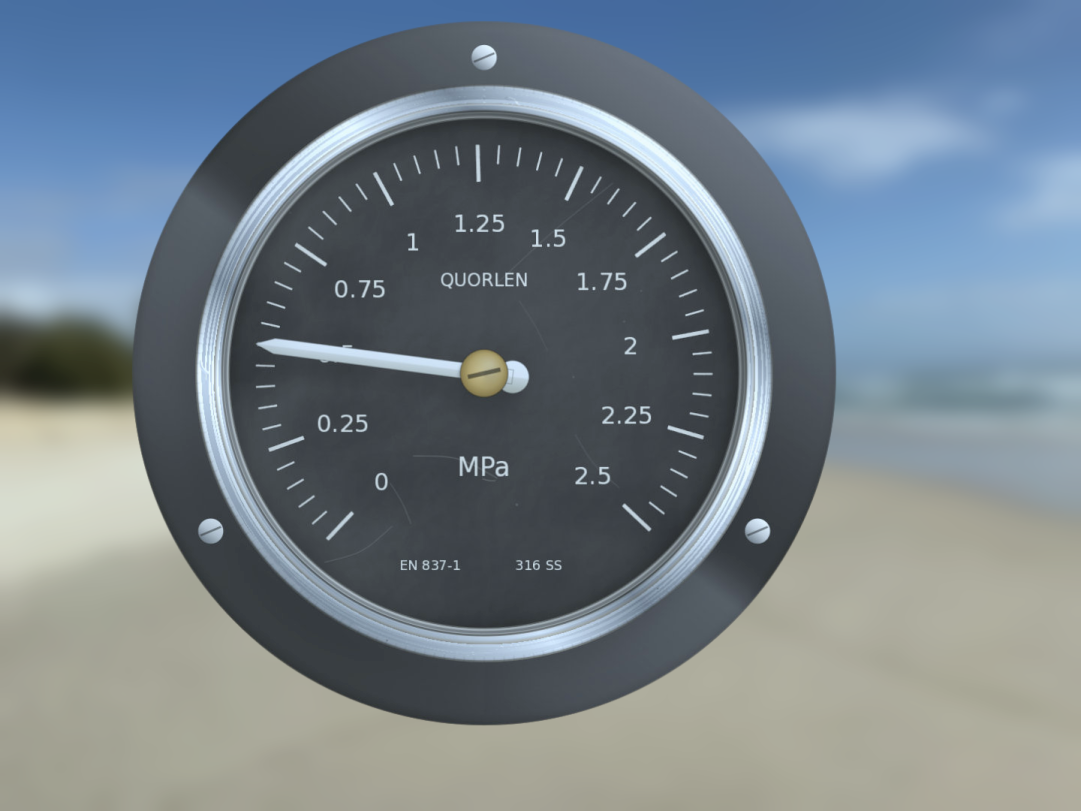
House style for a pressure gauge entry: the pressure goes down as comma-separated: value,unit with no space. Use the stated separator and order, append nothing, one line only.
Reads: 0.5,MPa
